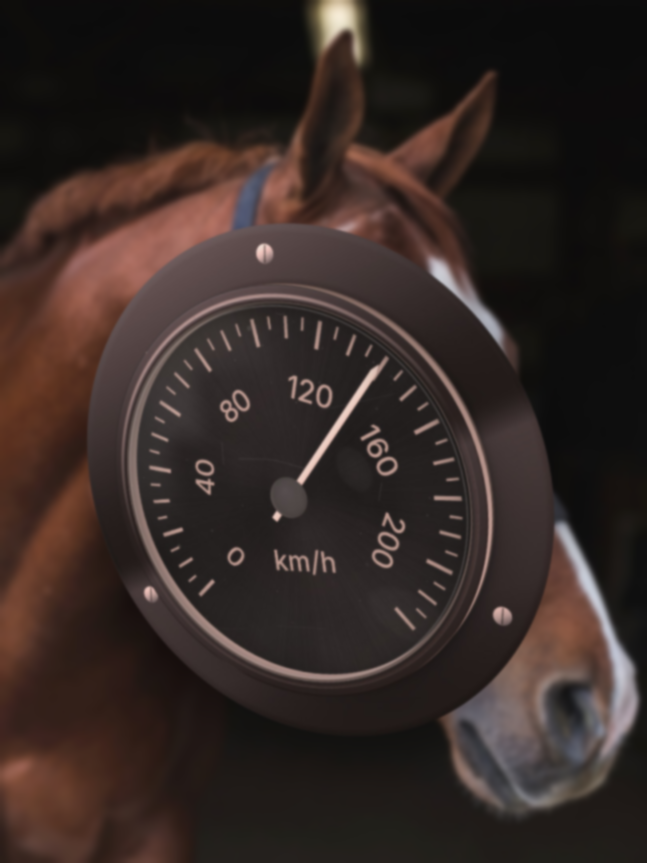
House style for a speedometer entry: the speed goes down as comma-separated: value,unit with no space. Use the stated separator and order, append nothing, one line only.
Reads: 140,km/h
